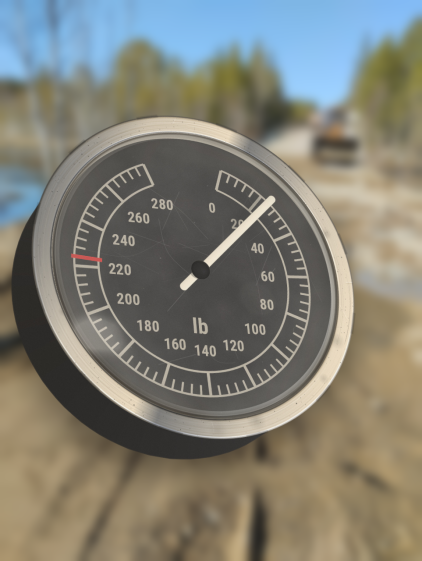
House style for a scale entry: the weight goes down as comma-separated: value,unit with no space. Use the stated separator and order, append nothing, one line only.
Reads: 24,lb
